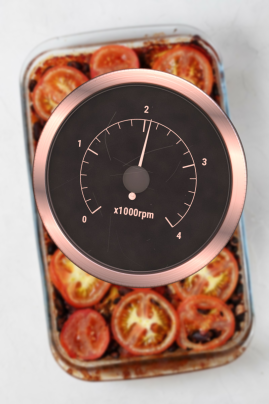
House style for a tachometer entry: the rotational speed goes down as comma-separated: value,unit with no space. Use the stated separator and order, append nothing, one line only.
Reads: 2100,rpm
